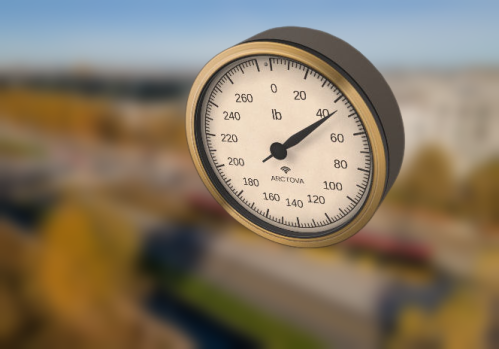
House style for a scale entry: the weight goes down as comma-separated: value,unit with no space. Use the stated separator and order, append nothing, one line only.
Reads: 44,lb
